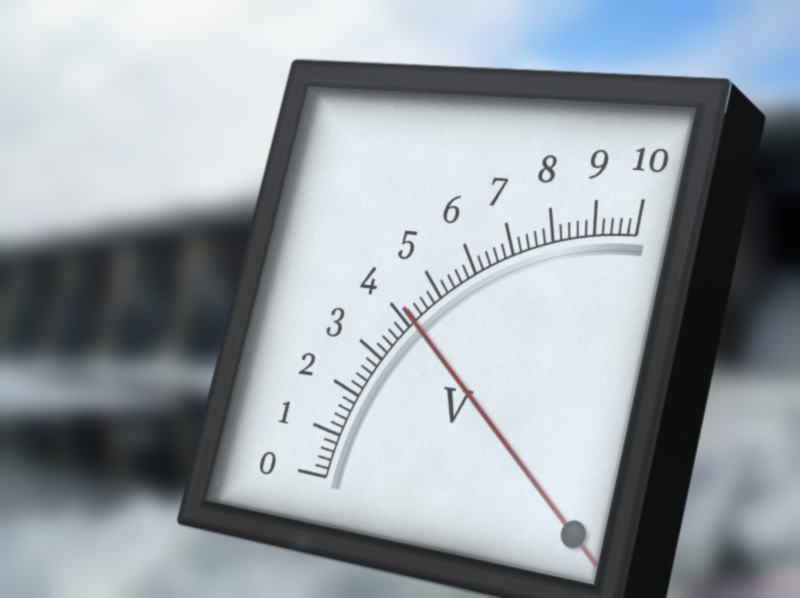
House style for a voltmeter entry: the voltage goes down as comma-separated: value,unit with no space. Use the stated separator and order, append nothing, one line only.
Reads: 4.2,V
